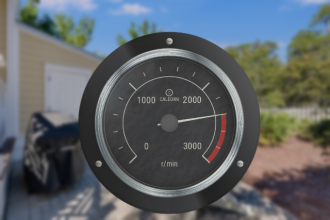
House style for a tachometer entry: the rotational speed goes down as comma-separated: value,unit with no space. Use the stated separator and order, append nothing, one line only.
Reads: 2400,rpm
